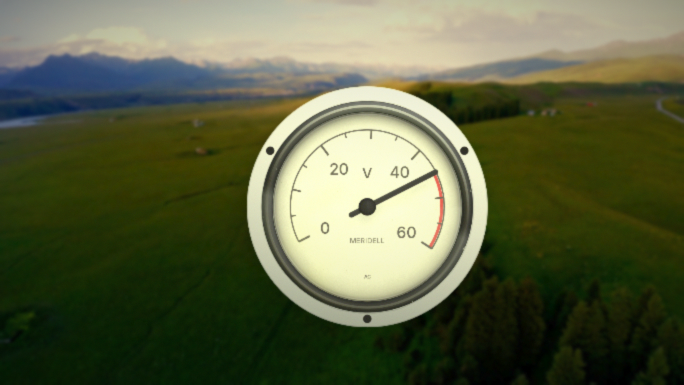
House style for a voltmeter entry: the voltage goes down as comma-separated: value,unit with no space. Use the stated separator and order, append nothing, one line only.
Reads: 45,V
